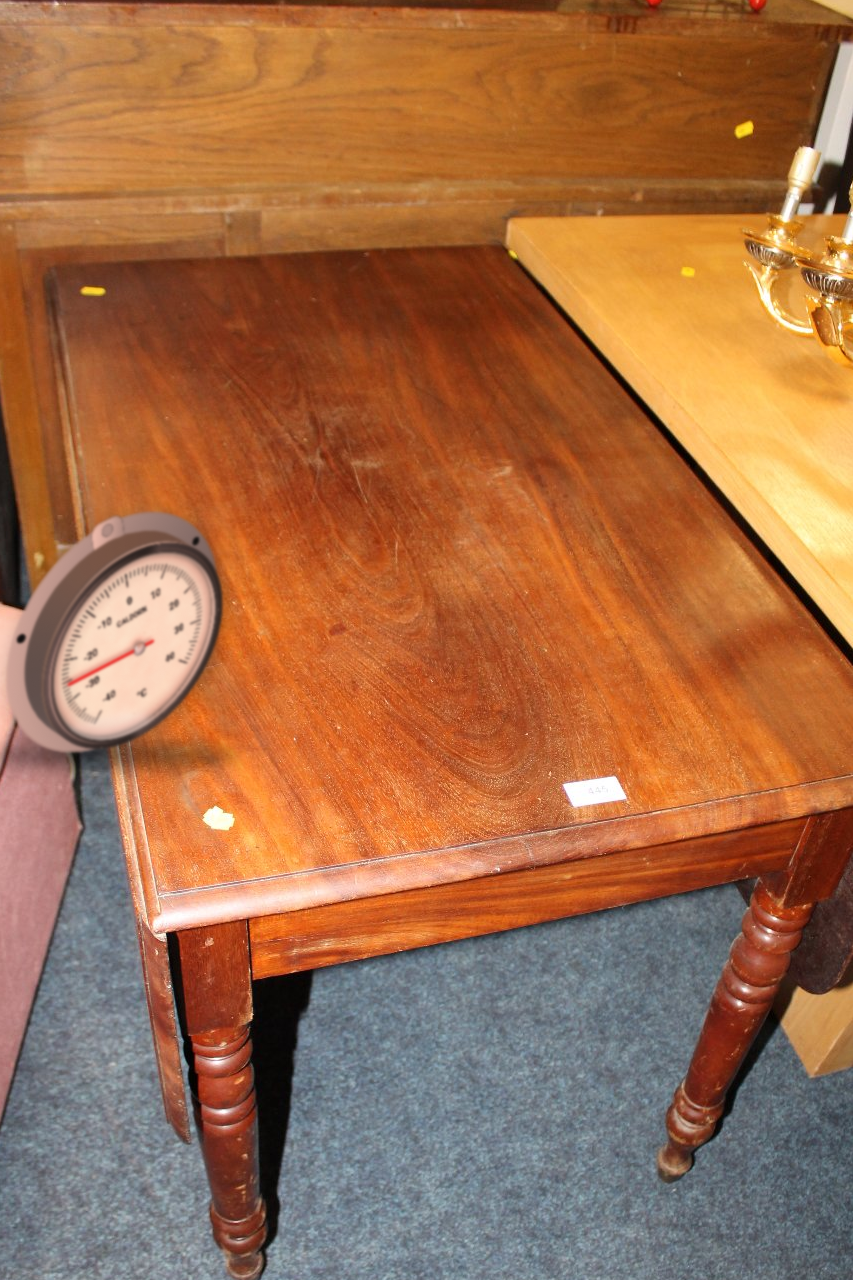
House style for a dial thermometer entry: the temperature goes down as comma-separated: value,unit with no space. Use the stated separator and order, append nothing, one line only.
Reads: -25,°C
